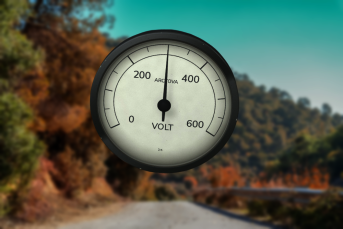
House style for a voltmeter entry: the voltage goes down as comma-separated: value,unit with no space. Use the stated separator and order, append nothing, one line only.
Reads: 300,V
